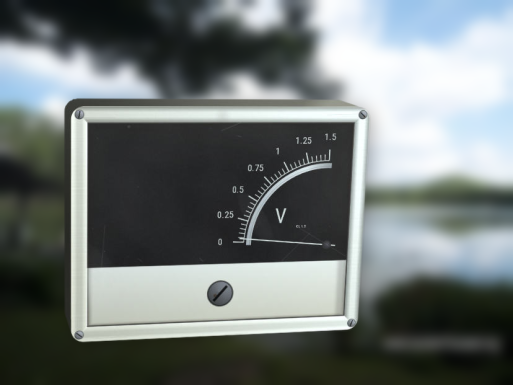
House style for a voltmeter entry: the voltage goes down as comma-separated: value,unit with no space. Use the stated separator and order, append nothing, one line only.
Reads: 0.05,V
